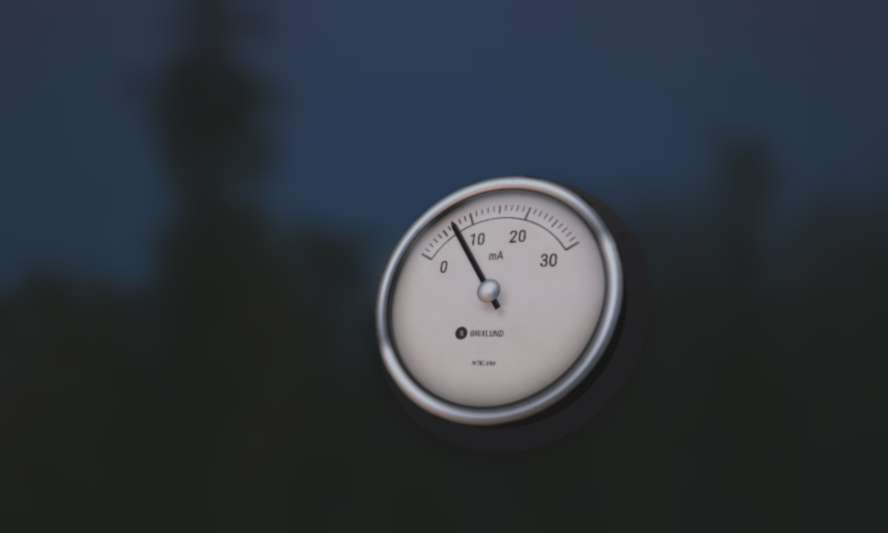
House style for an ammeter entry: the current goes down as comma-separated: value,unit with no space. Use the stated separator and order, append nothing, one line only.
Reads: 7,mA
